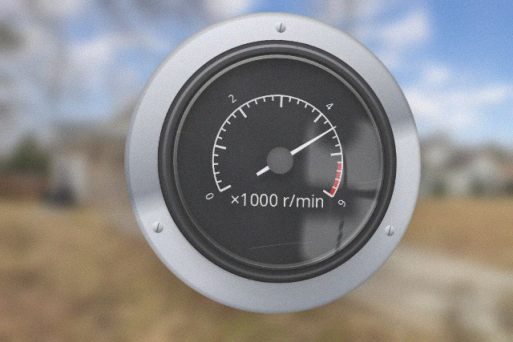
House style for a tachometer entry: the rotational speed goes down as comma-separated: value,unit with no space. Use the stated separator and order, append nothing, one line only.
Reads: 4400,rpm
